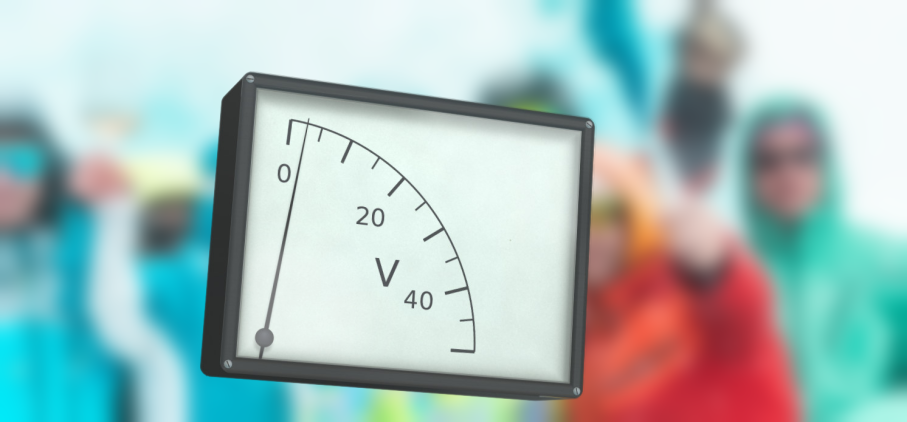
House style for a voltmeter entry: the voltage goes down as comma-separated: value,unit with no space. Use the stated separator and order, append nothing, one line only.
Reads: 2.5,V
